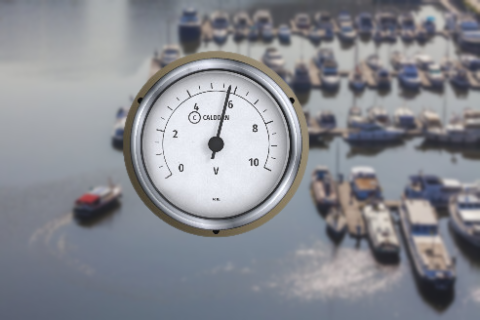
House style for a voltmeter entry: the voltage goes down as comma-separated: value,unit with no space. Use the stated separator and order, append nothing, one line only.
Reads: 5.75,V
